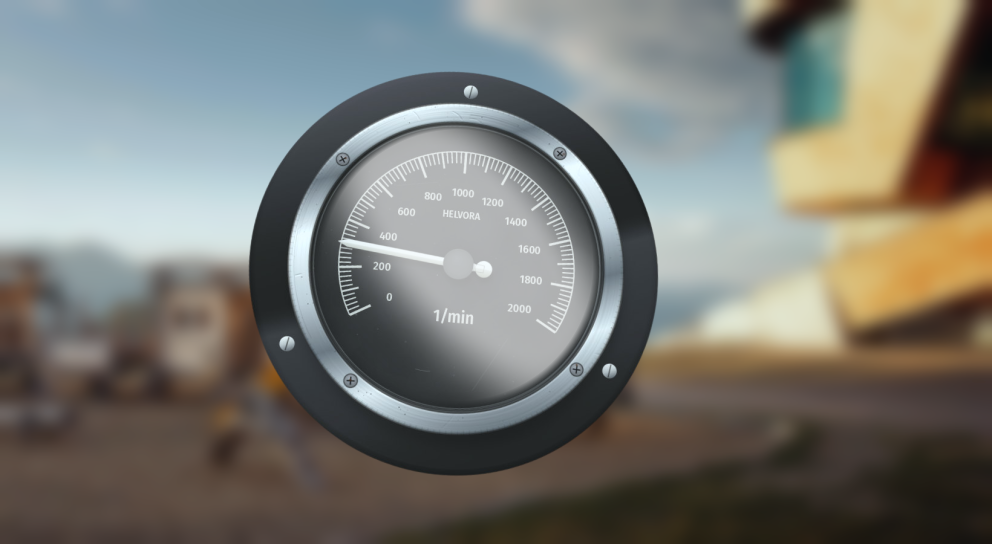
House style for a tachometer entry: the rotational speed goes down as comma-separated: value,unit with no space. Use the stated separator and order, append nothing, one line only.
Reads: 300,rpm
